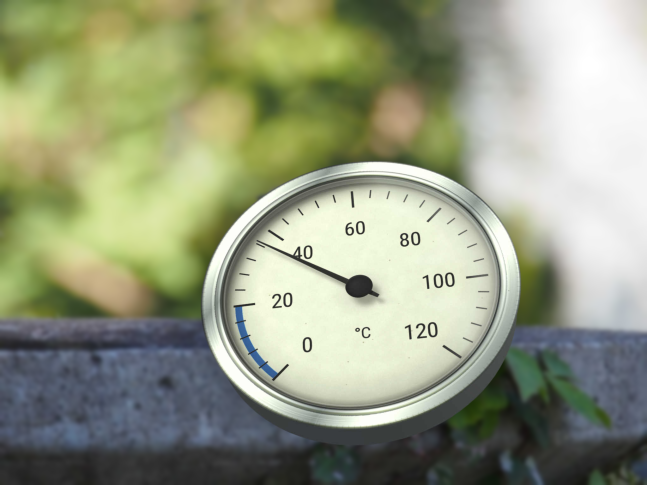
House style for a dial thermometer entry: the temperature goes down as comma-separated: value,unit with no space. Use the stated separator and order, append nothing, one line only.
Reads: 36,°C
